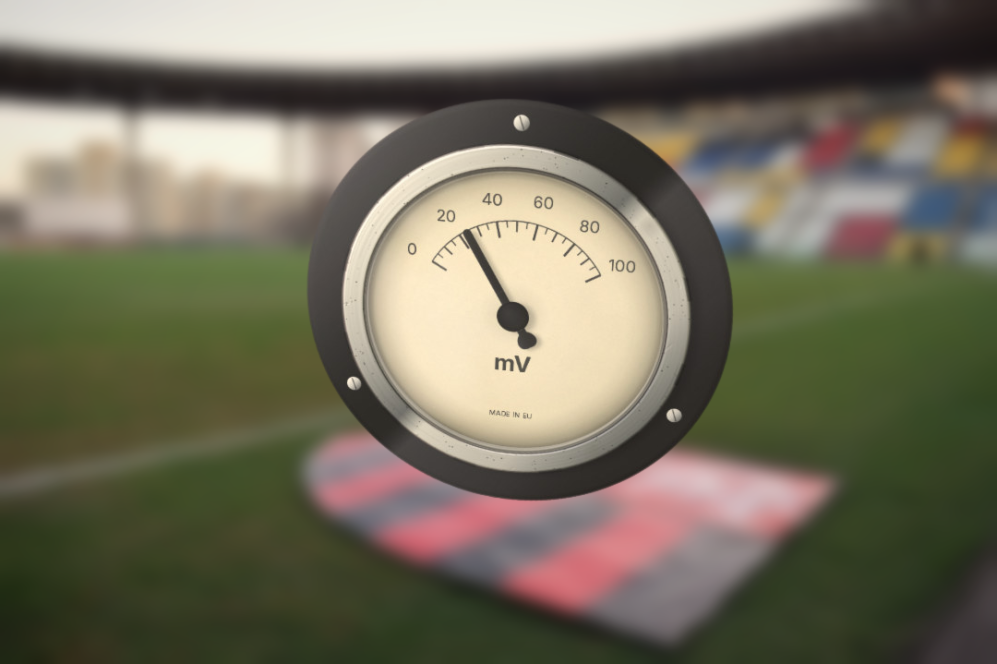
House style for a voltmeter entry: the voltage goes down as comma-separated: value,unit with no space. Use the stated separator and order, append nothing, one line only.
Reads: 25,mV
